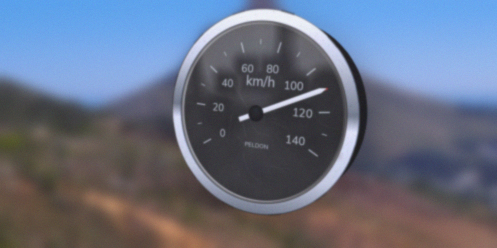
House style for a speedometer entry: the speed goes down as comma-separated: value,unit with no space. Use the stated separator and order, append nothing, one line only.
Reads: 110,km/h
